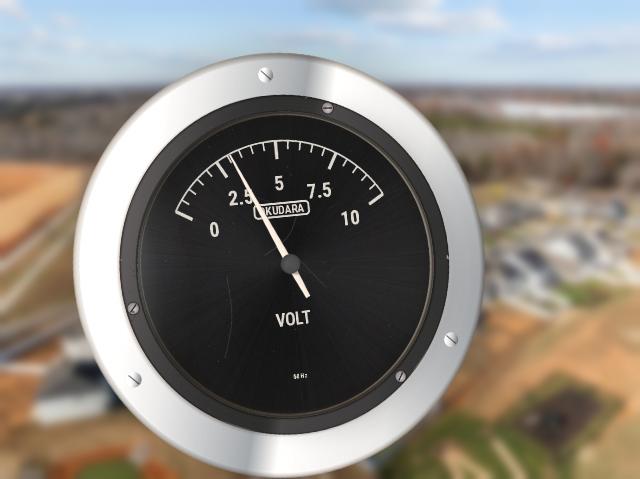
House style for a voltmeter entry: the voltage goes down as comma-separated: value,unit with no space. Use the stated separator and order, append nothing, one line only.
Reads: 3,V
